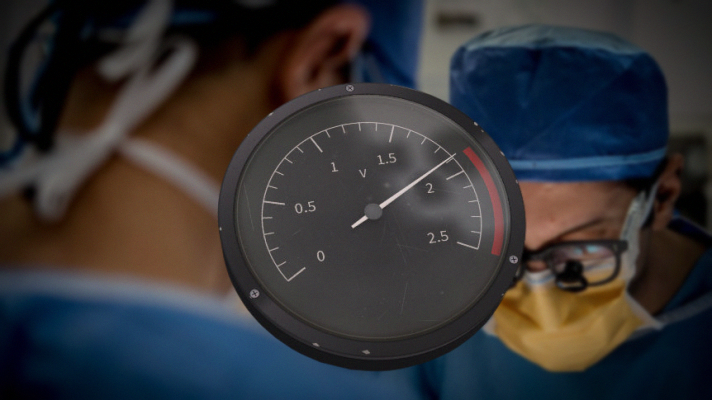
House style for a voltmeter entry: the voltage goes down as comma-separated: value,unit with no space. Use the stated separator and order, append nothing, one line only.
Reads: 1.9,V
